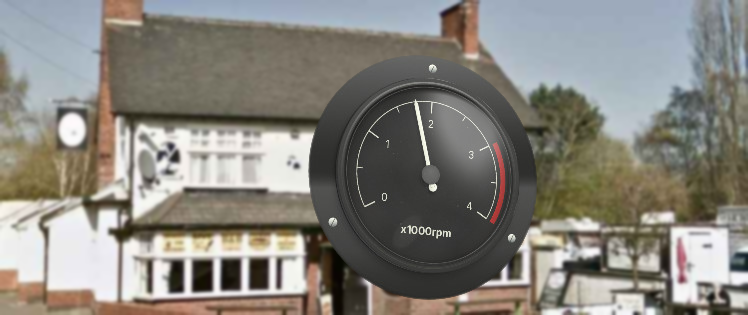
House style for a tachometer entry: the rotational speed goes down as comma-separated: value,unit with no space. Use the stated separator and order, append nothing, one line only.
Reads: 1750,rpm
